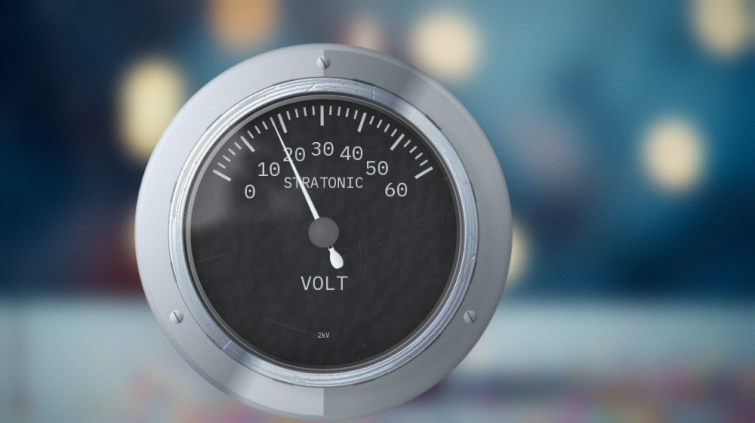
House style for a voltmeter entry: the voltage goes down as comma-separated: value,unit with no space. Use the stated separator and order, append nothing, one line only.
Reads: 18,V
